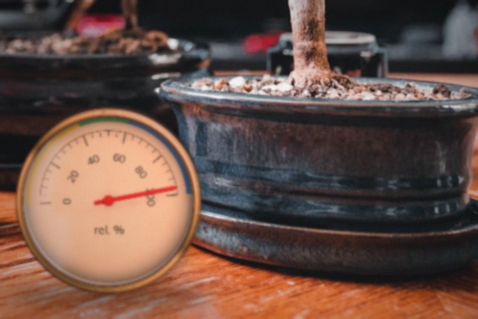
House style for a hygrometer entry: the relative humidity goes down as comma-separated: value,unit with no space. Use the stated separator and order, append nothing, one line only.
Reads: 96,%
